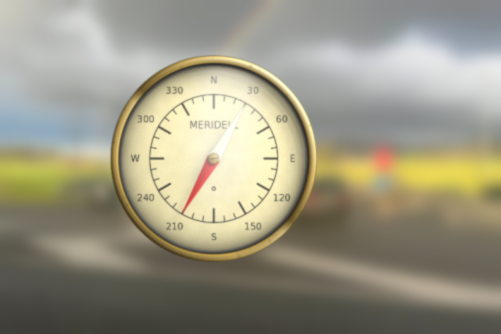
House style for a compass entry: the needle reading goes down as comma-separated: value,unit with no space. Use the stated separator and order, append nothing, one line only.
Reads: 210,°
